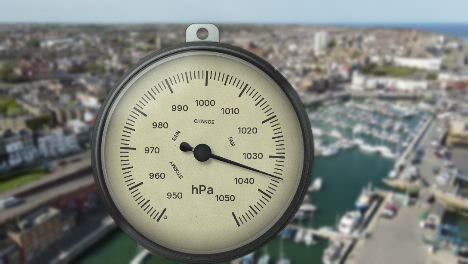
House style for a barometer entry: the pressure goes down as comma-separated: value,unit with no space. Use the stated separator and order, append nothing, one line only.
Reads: 1035,hPa
